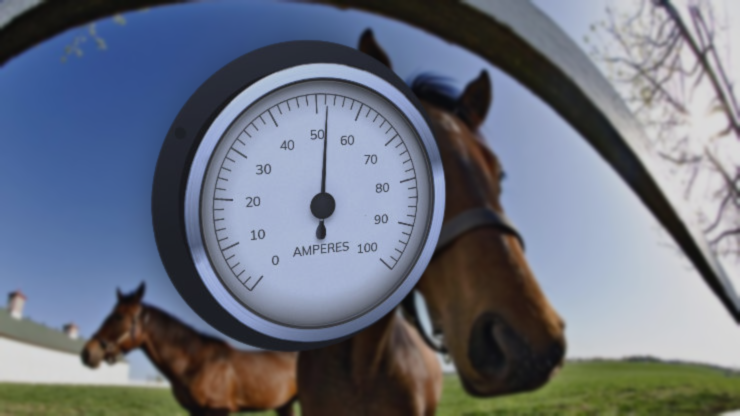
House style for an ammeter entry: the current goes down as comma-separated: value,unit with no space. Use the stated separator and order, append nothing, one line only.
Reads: 52,A
